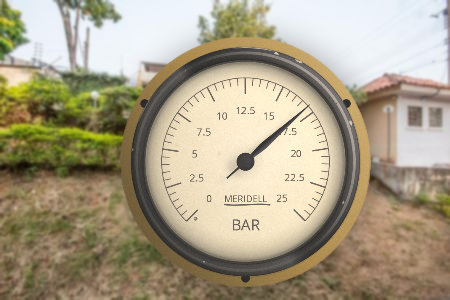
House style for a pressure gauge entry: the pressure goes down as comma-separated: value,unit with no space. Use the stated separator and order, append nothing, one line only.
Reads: 17,bar
